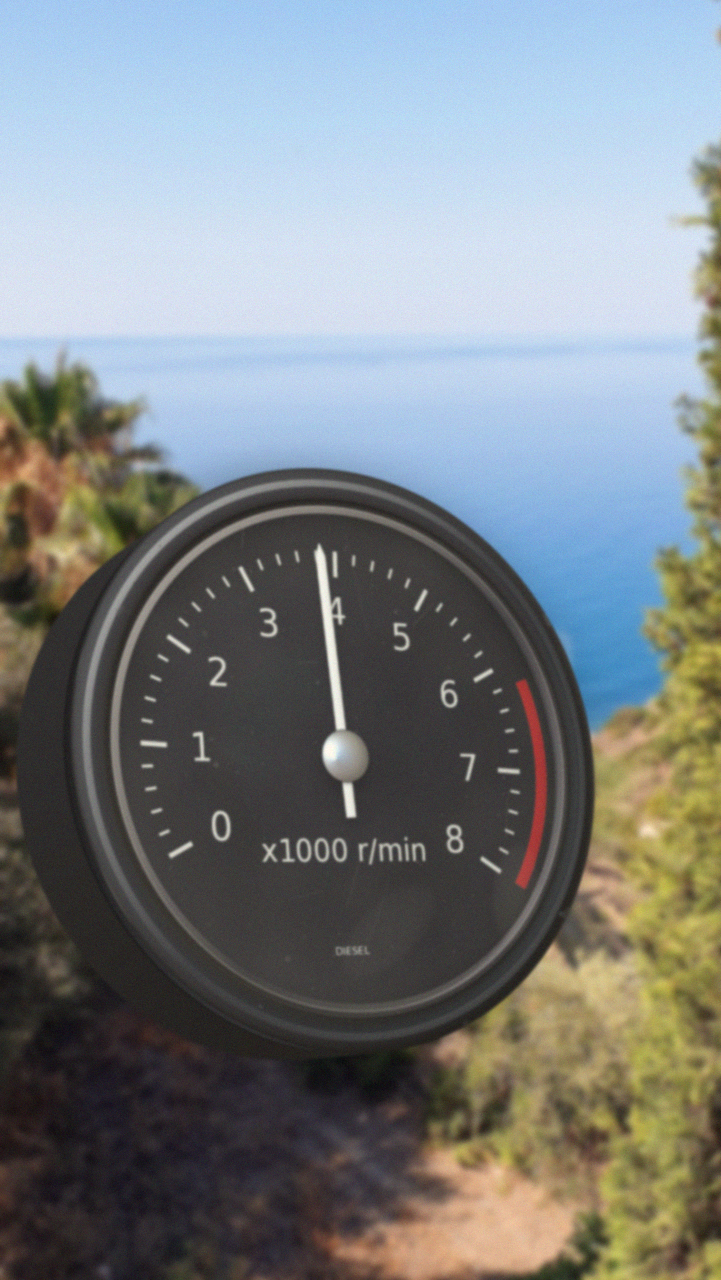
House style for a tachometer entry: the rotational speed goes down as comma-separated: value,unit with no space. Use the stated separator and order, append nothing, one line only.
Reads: 3800,rpm
